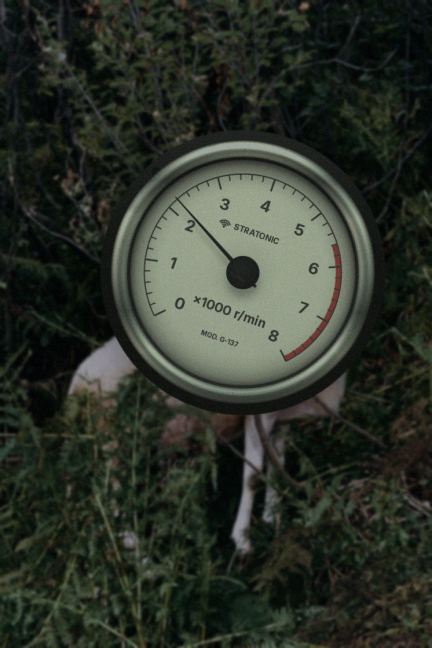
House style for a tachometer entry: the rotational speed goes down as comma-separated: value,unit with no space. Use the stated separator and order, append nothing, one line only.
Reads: 2200,rpm
